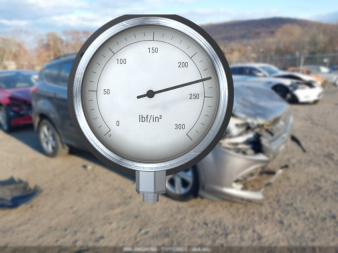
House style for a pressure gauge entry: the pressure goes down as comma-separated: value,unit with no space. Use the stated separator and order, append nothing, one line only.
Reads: 230,psi
